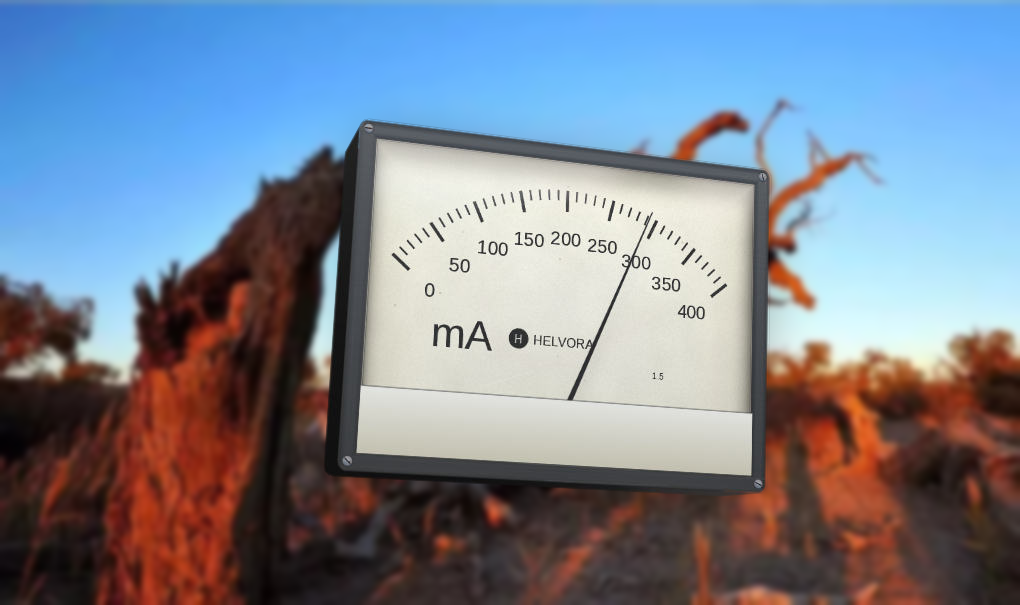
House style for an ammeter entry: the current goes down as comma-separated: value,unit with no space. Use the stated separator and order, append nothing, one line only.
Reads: 290,mA
